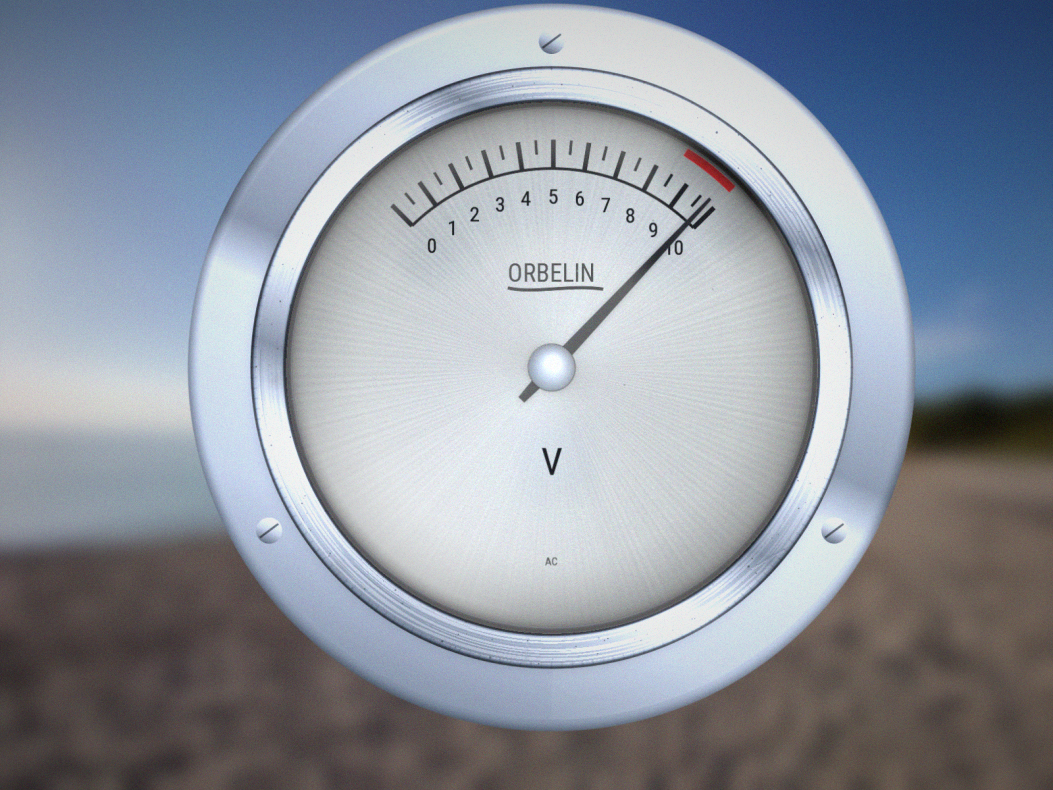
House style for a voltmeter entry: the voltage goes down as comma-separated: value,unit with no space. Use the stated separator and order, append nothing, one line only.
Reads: 9.75,V
